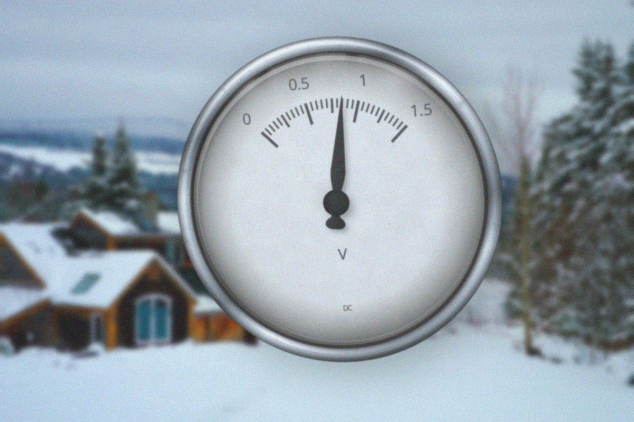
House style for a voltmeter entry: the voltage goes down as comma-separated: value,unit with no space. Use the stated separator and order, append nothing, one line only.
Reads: 0.85,V
